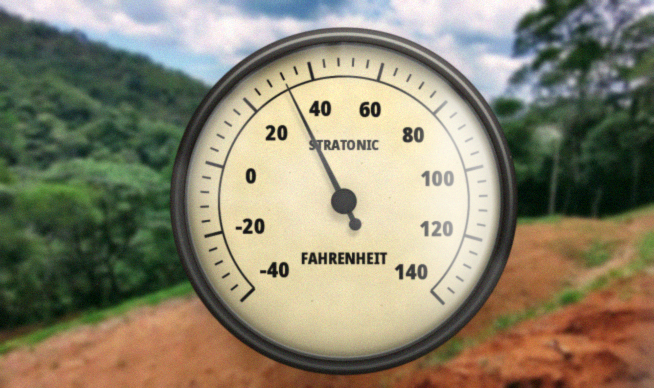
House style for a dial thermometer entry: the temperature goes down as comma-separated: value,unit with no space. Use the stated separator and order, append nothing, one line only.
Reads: 32,°F
